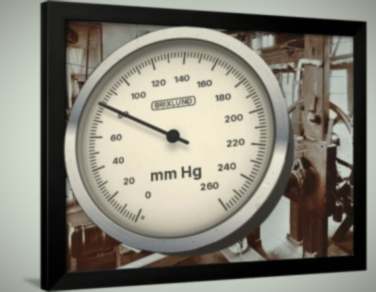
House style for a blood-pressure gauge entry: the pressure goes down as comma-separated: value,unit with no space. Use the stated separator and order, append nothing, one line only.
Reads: 80,mmHg
